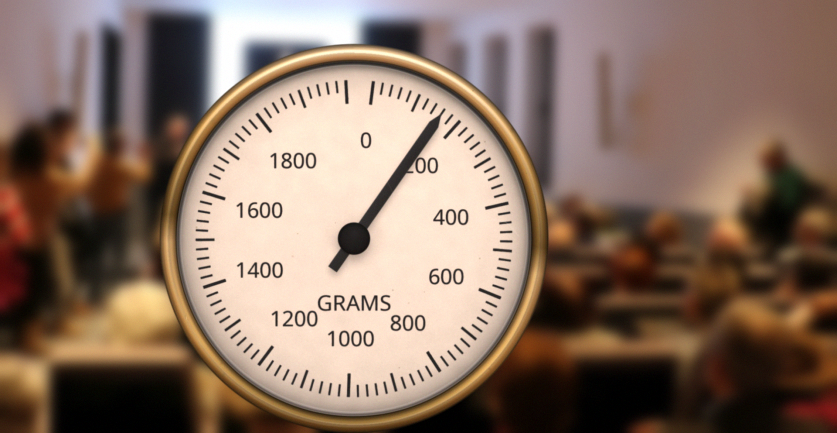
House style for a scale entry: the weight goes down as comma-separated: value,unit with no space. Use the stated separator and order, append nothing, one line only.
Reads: 160,g
